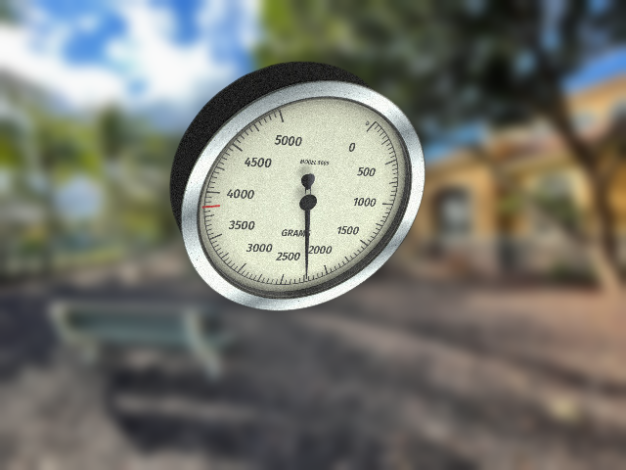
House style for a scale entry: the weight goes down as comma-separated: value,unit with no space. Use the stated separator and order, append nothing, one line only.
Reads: 2250,g
